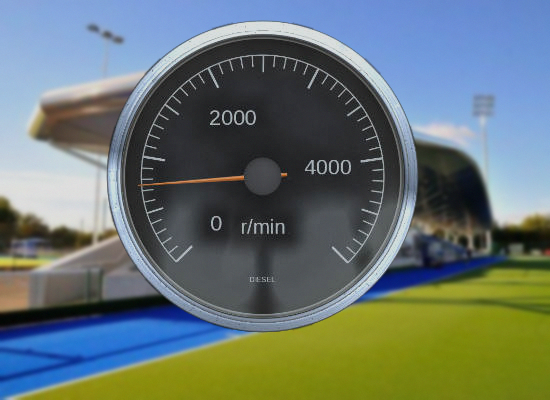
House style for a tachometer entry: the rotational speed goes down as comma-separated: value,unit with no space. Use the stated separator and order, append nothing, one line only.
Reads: 750,rpm
